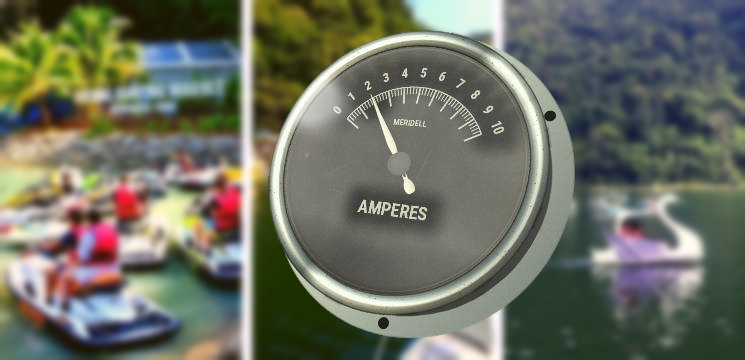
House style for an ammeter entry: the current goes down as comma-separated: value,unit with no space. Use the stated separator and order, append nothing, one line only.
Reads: 2,A
